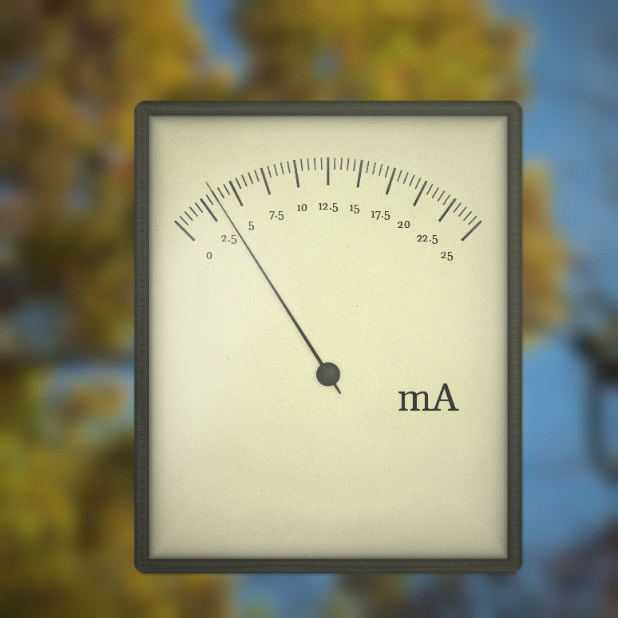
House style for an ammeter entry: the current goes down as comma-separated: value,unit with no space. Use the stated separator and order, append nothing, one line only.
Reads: 3.5,mA
